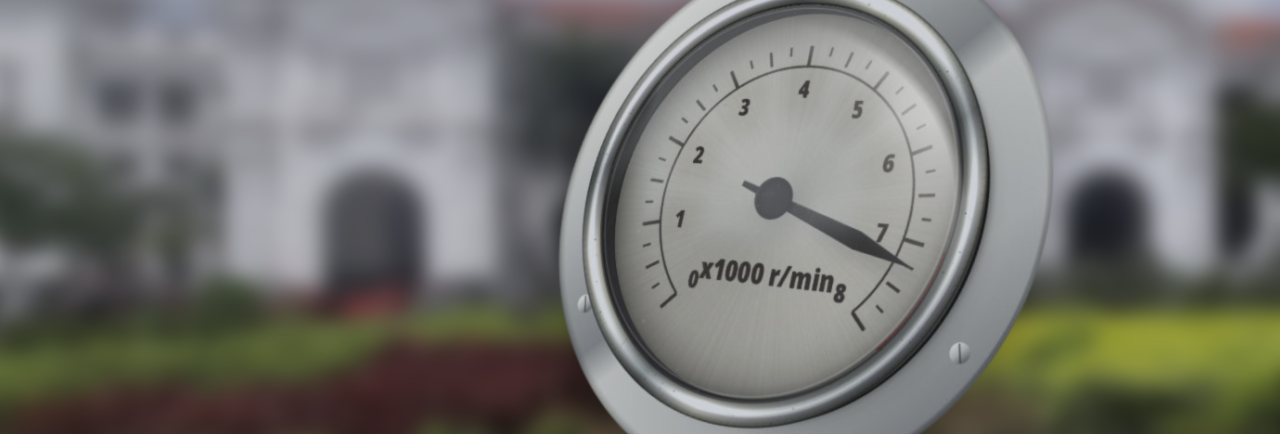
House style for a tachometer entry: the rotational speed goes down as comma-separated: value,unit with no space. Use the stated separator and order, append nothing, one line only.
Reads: 7250,rpm
